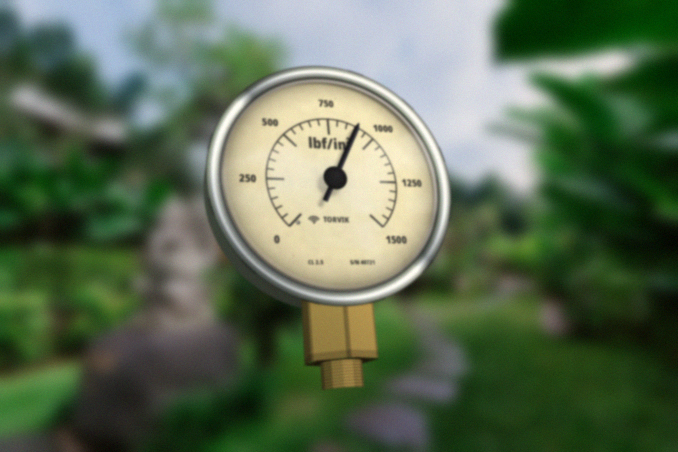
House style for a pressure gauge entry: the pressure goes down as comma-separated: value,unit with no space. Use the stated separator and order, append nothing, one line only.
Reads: 900,psi
